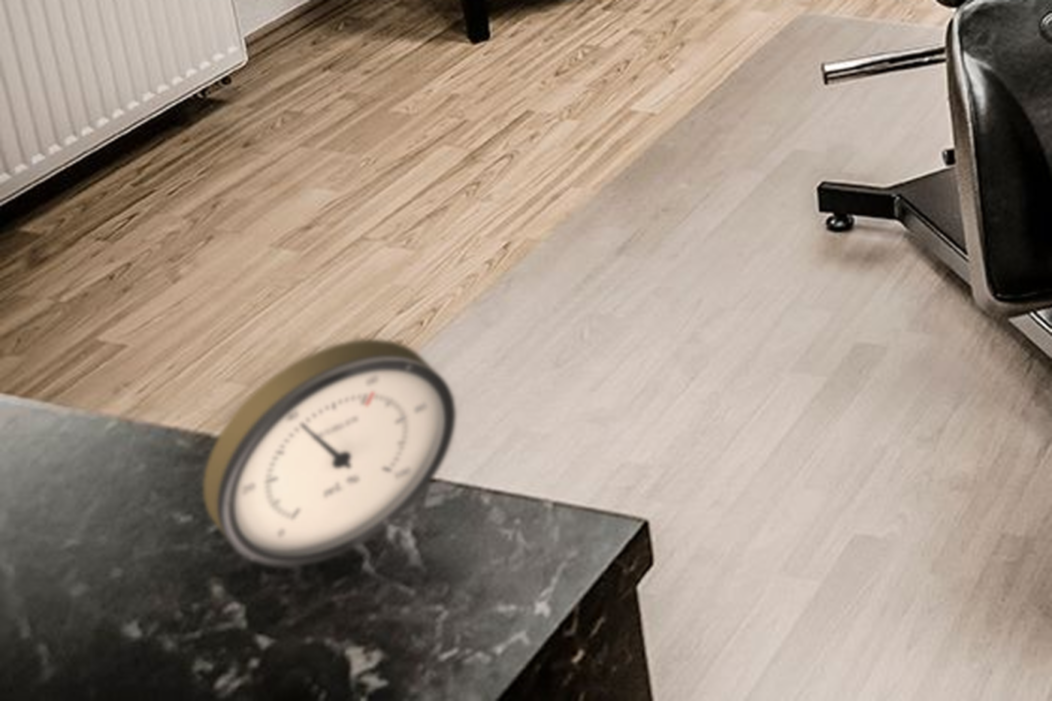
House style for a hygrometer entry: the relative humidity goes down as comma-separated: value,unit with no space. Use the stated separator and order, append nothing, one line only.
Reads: 40,%
